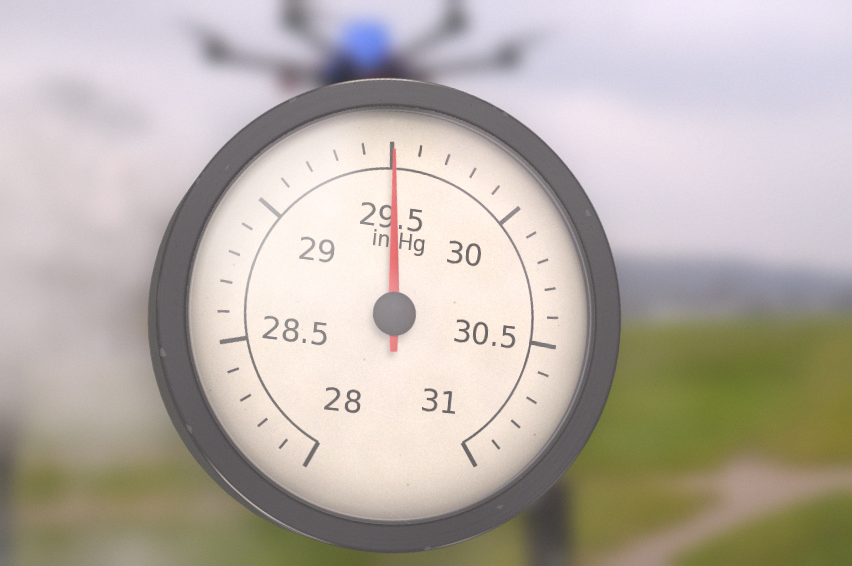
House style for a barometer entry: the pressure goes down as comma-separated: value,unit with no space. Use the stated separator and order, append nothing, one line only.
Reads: 29.5,inHg
